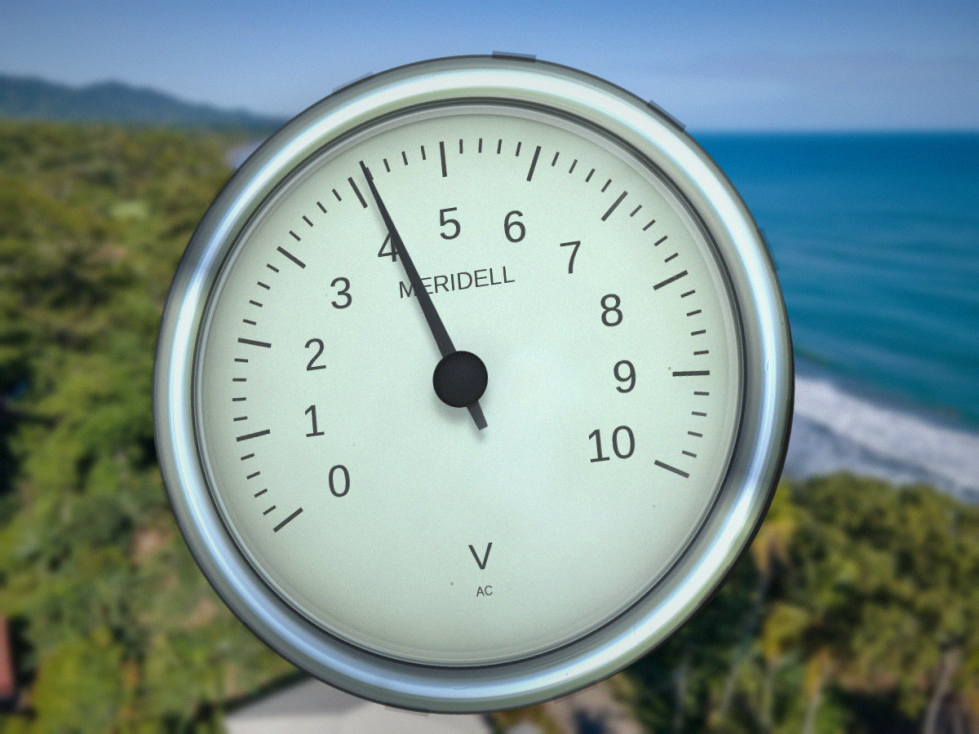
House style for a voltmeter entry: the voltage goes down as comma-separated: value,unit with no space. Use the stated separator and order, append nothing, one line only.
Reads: 4.2,V
